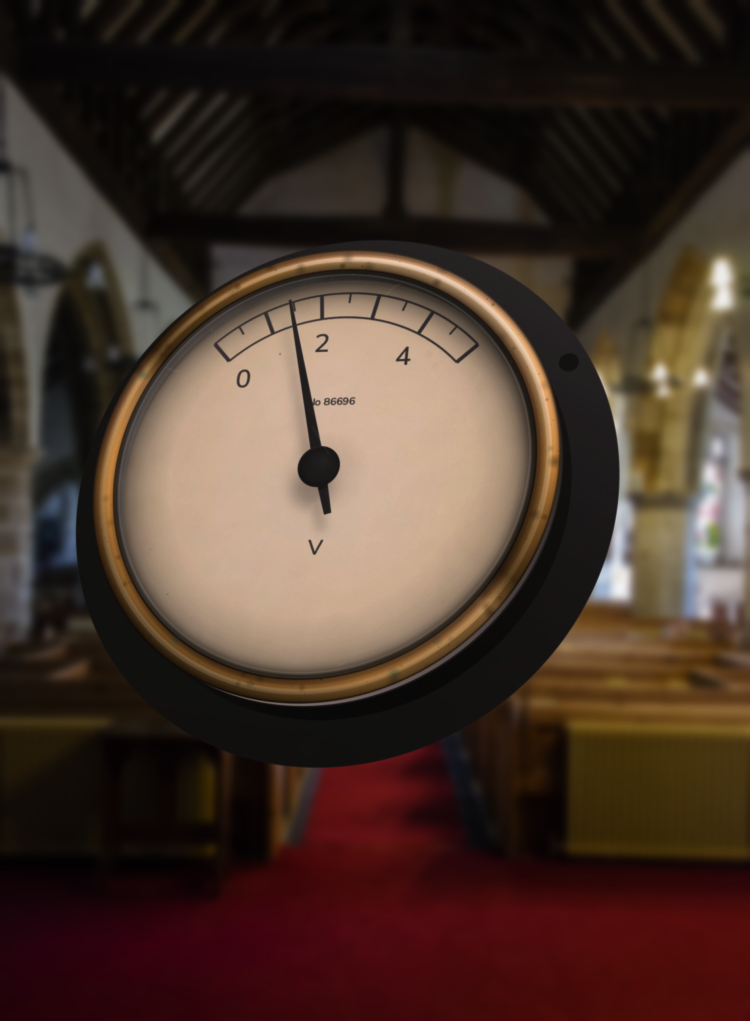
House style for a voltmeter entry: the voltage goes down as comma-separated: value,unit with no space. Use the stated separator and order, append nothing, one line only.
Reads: 1.5,V
